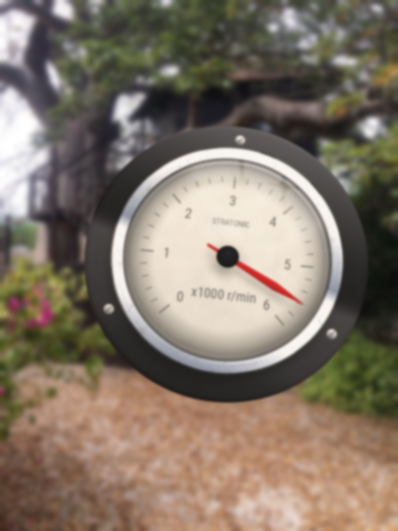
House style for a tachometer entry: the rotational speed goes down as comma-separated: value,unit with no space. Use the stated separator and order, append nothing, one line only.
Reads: 5600,rpm
